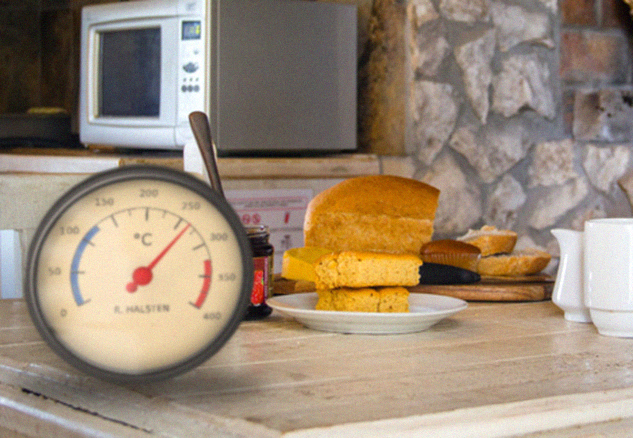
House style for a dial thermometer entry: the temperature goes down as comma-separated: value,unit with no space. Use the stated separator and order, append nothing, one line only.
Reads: 262.5,°C
